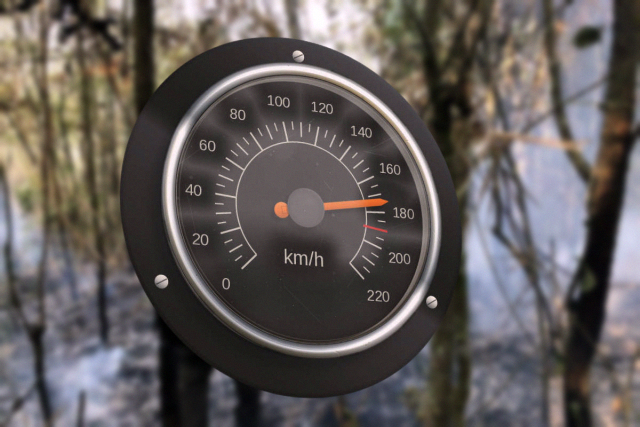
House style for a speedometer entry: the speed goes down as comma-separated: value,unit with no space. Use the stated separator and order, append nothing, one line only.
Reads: 175,km/h
